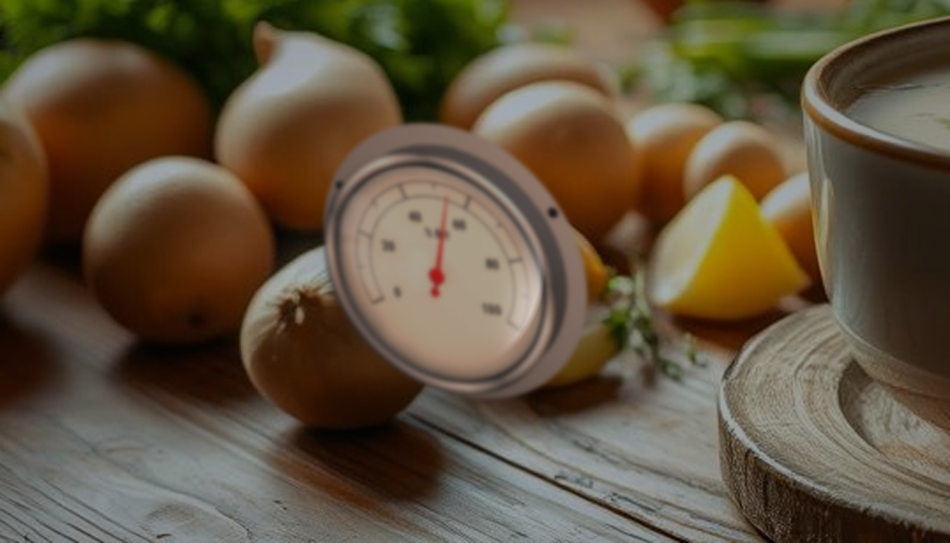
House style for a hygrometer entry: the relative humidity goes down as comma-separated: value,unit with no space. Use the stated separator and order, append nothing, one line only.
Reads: 55,%
